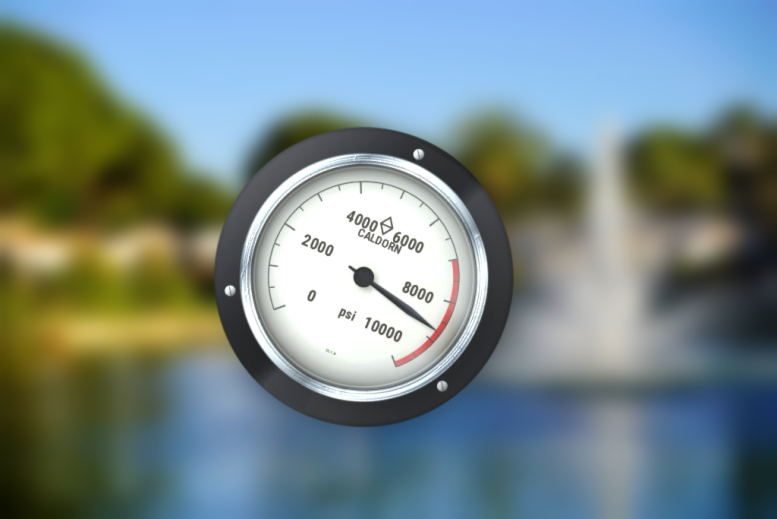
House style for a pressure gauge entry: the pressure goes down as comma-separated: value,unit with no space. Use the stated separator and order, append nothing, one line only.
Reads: 8750,psi
